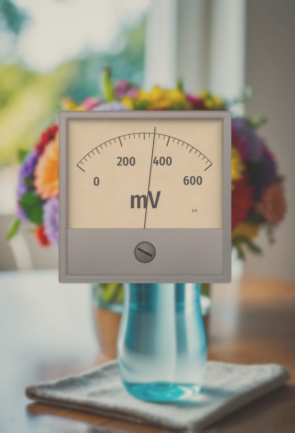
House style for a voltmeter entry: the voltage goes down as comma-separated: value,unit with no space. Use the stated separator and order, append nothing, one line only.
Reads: 340,mV
